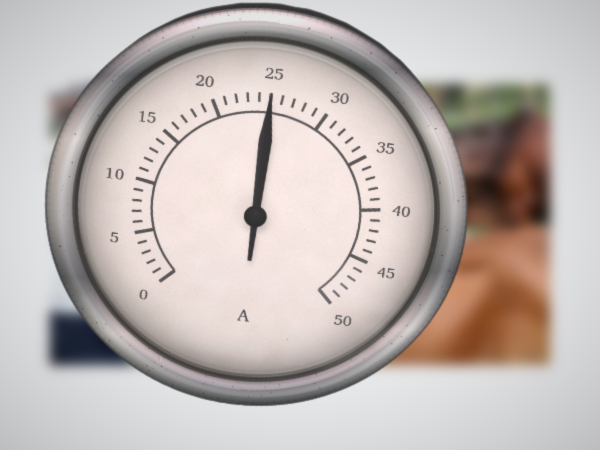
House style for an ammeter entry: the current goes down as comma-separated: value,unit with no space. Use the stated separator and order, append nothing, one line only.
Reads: 25,A
